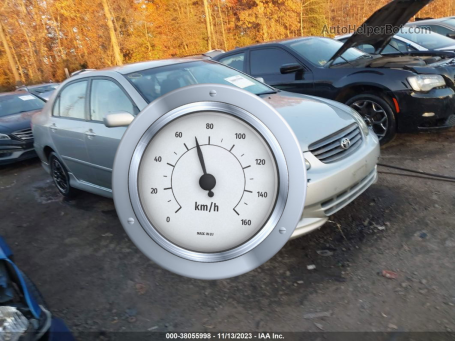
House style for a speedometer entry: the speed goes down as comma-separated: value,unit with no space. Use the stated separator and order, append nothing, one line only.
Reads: 70,km/h
